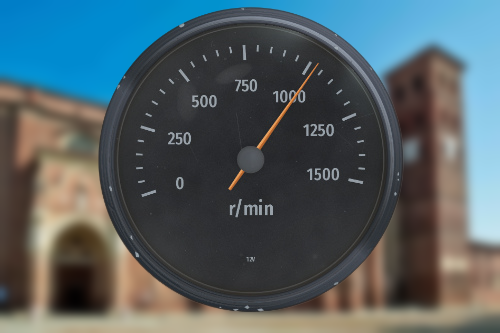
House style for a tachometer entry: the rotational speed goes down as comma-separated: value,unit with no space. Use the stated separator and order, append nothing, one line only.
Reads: 1025,rpm
